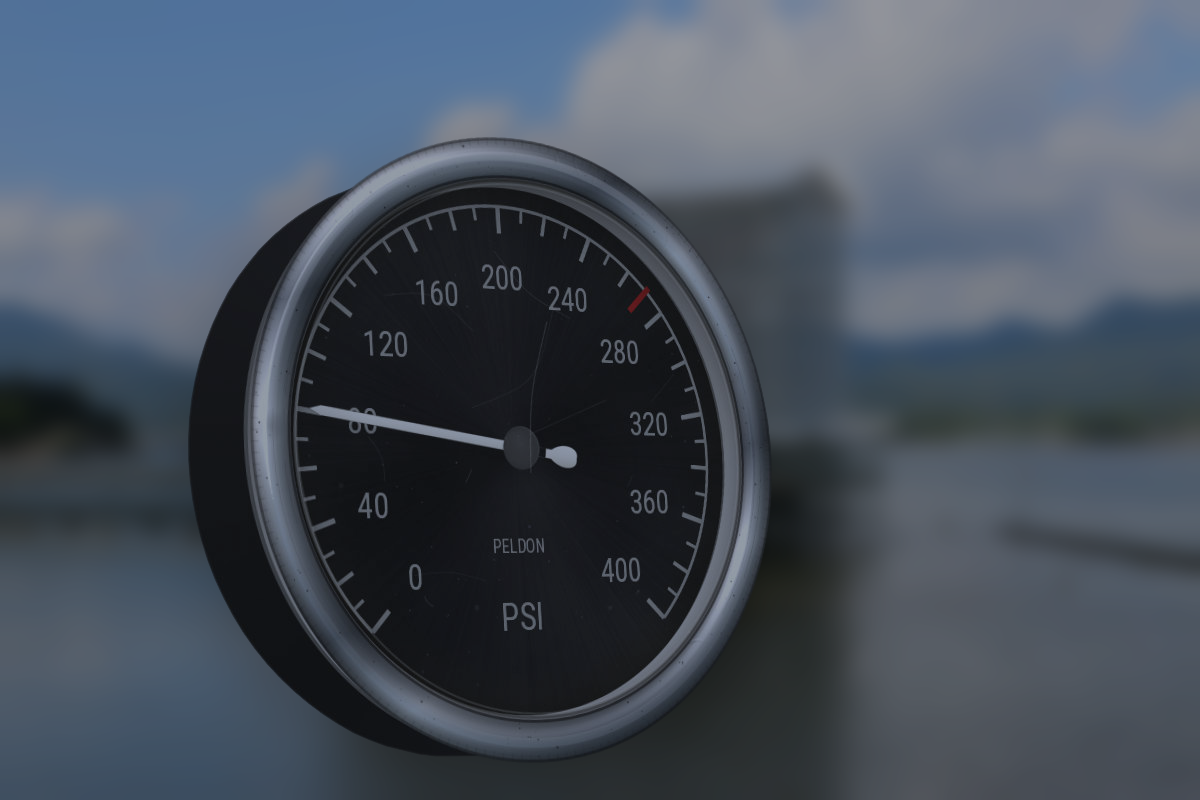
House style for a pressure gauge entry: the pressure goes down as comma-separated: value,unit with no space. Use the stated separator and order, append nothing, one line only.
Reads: 80,psi
